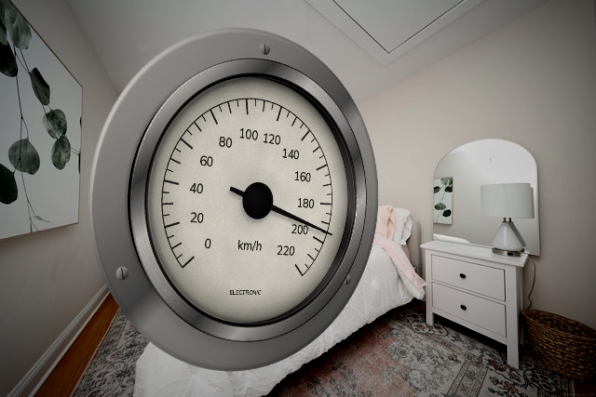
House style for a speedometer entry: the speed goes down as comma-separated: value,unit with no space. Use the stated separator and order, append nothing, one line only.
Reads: 195,km/h
